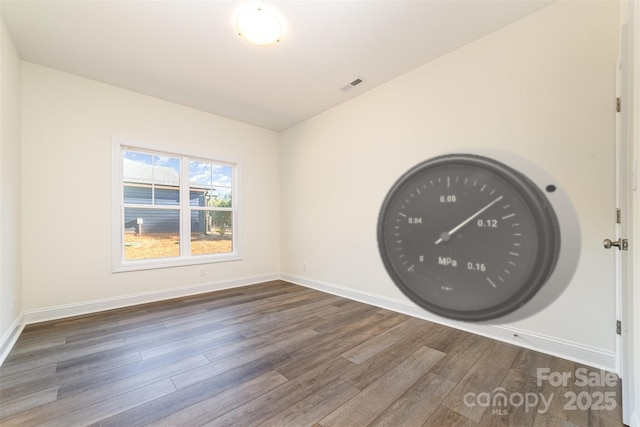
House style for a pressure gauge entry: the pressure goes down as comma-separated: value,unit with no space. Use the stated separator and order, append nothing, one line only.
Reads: 0.11,MPa
